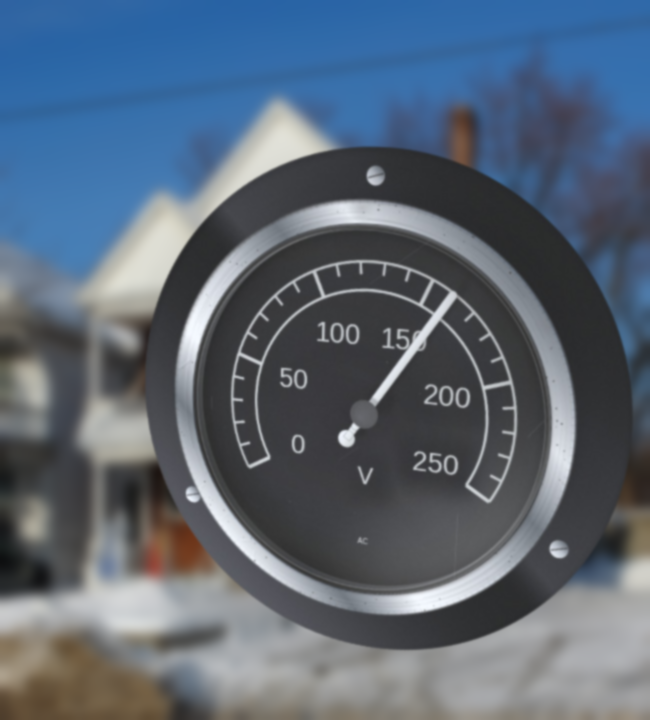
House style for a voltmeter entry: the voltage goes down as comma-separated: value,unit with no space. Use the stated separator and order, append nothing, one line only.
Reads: 160,V
